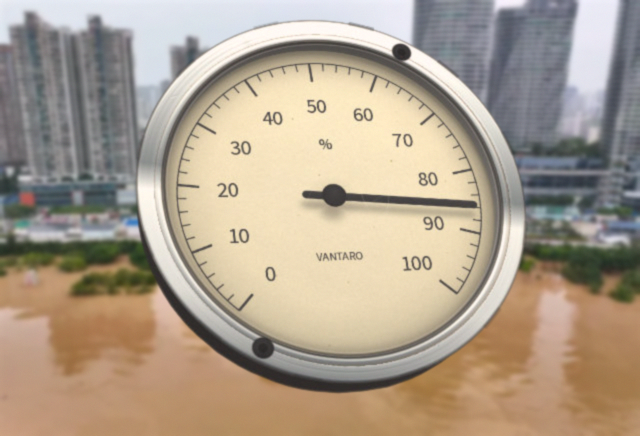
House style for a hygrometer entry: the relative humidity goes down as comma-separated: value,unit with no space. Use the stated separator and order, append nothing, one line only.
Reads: 86,%
